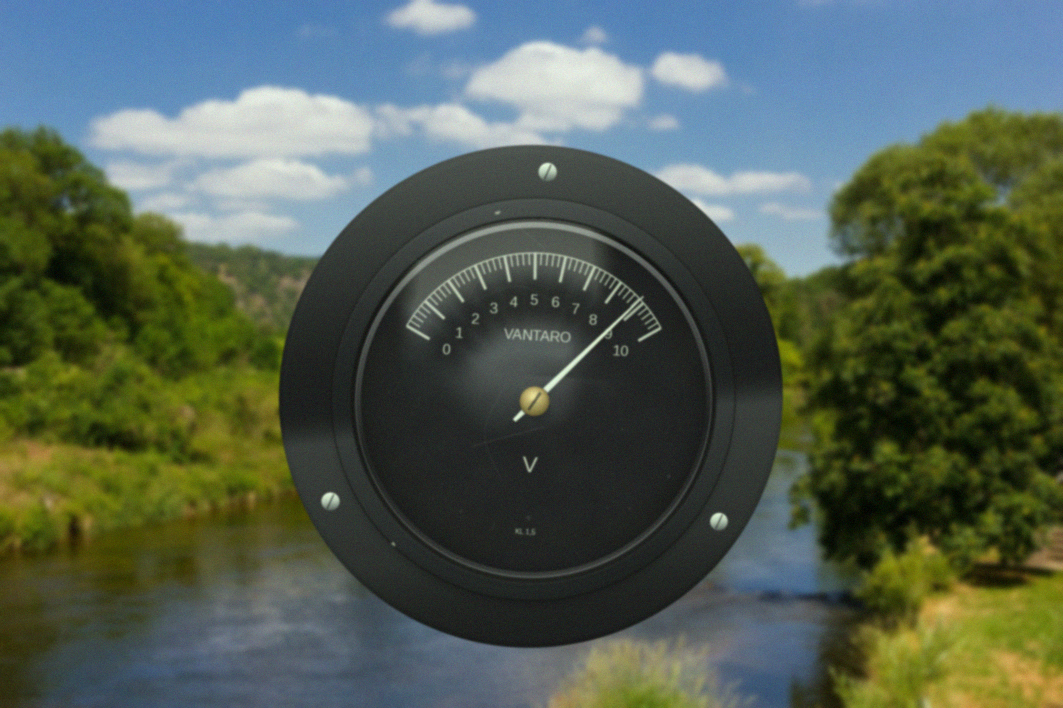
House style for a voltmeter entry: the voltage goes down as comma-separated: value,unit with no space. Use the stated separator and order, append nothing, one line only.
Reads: 8.8,V
